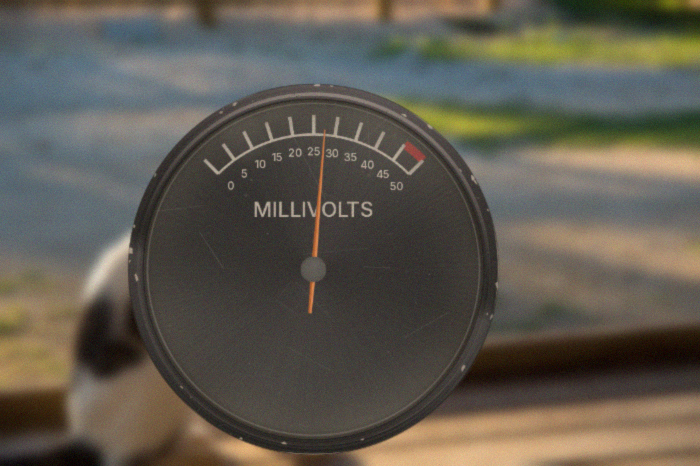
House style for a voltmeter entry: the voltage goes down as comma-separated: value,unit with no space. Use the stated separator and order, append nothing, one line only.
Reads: 27.5,mV
